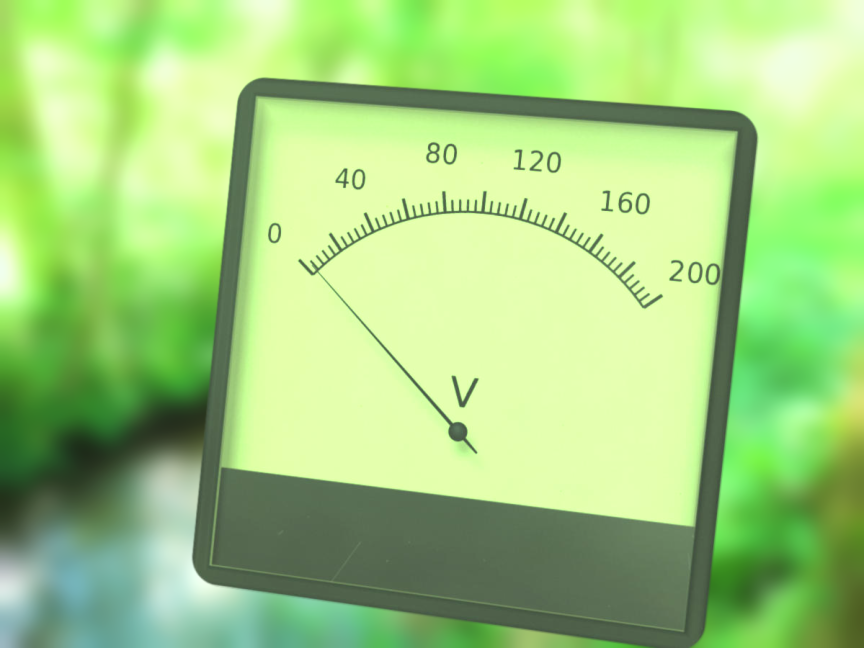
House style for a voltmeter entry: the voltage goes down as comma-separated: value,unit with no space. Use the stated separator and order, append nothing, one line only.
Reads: 4,V
